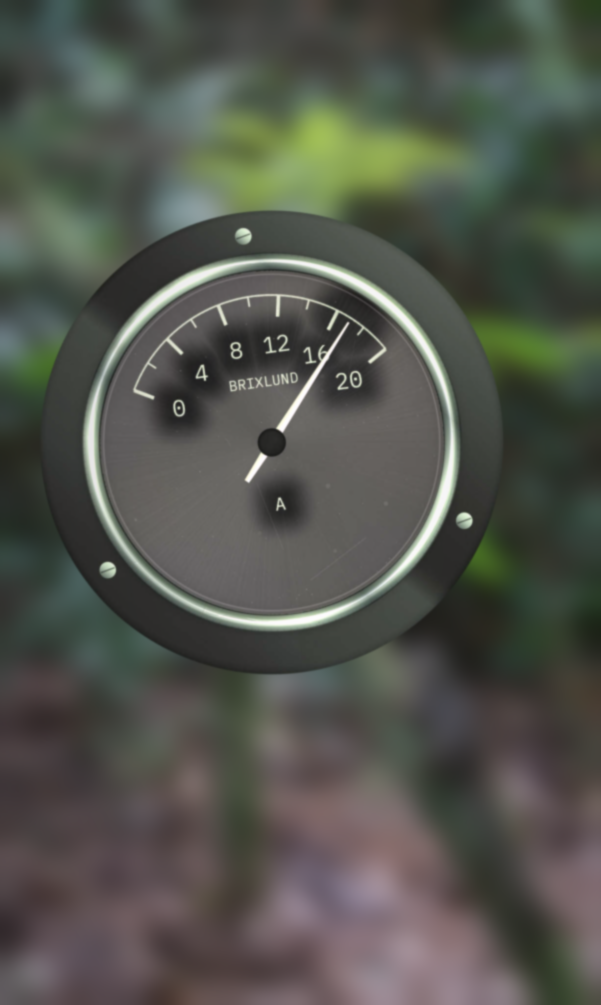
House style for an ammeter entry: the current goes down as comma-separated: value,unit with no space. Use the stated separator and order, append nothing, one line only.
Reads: 17,A
